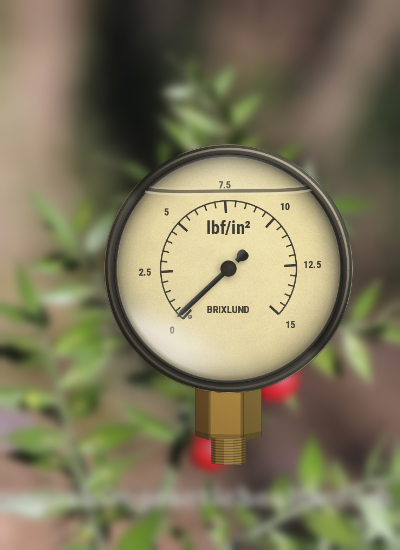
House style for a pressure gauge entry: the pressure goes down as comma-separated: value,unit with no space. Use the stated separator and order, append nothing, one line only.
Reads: 0.25,psi
